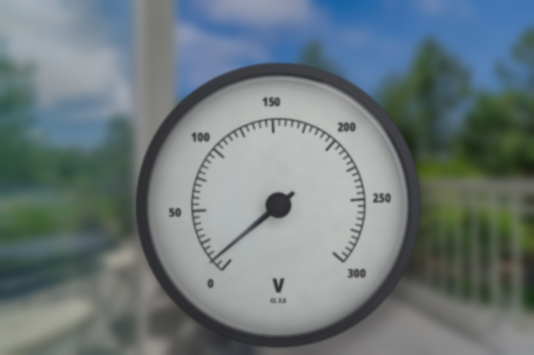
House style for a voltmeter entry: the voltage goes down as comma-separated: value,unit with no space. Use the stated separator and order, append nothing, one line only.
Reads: 10,V
